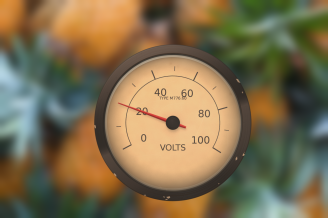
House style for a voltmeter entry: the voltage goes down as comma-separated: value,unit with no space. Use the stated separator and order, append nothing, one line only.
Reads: 20,V
